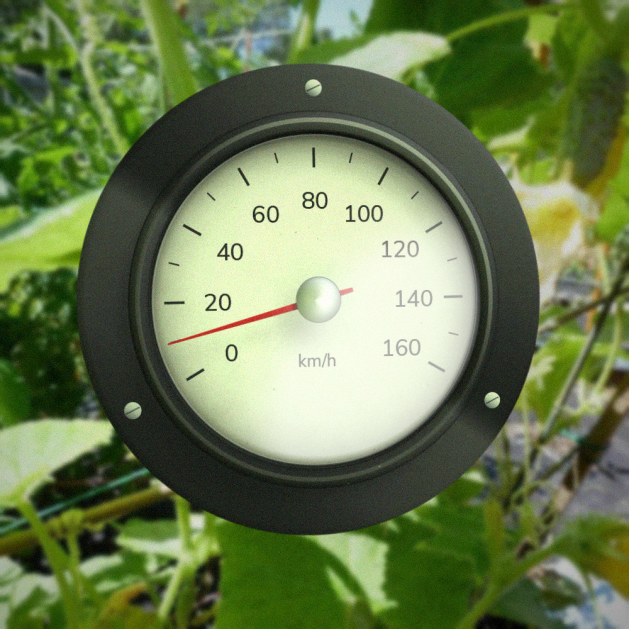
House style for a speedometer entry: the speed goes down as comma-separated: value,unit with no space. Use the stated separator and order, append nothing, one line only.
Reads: 10,km/h
